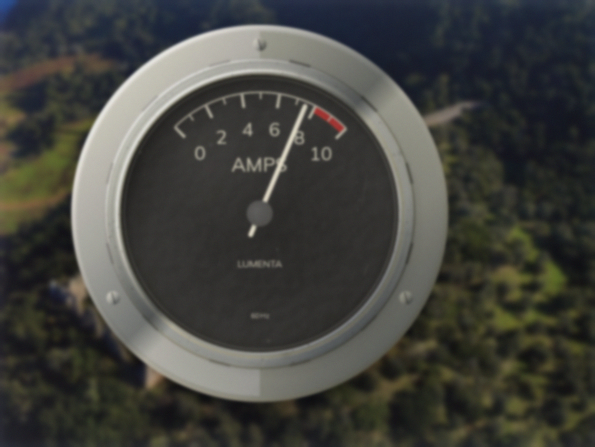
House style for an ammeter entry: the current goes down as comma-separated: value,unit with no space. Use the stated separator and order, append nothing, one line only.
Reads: 7.5,A
